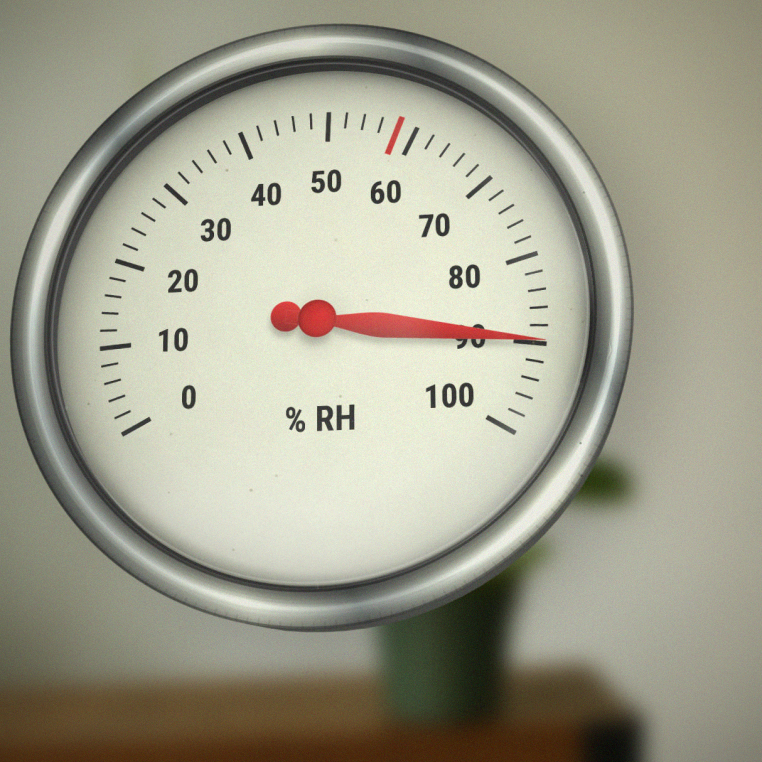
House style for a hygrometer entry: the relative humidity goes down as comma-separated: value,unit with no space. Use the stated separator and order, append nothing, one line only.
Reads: 90,%
